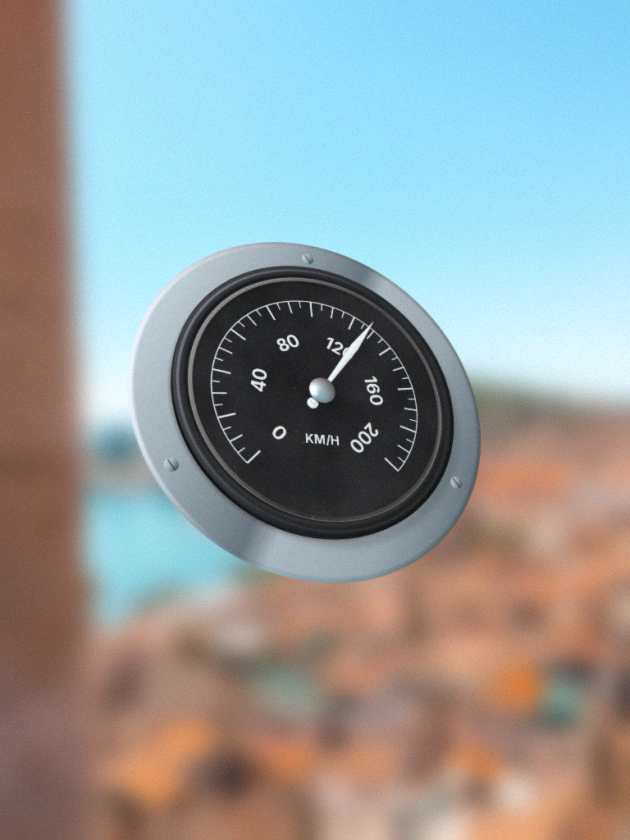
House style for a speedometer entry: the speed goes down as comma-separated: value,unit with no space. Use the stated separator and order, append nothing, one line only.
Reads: 127.5,km/h
